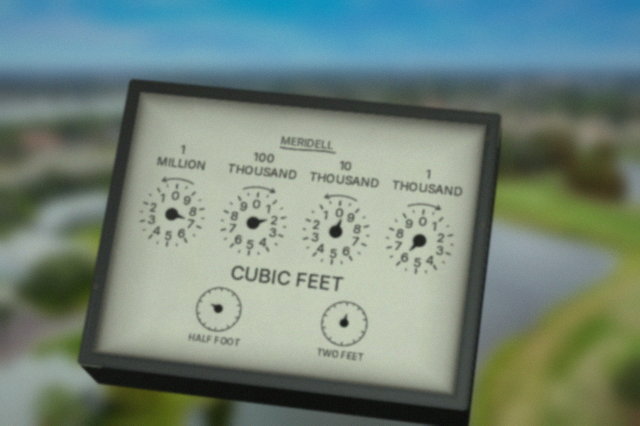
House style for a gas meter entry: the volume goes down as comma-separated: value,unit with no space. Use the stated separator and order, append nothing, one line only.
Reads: 719600,ft³
